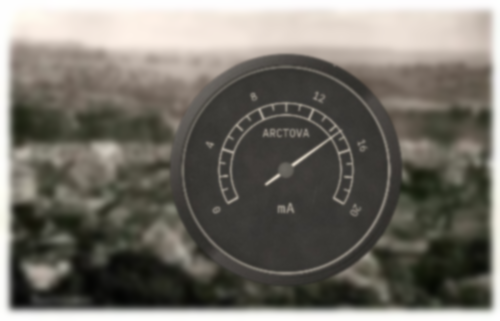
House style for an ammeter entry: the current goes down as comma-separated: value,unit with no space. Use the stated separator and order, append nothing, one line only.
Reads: 14.5,mA
